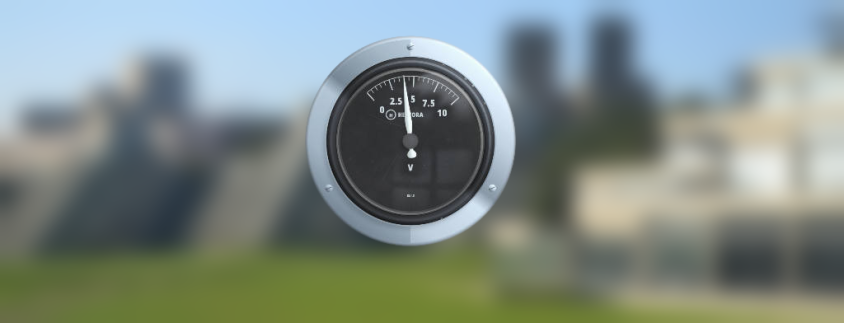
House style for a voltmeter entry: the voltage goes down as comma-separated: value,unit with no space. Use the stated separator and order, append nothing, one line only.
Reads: 4,V
